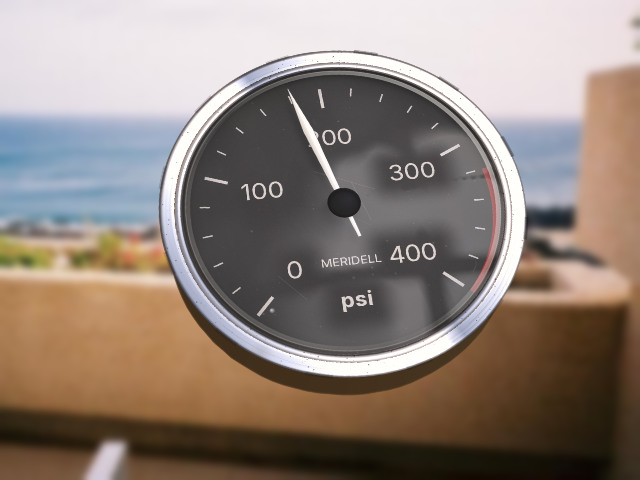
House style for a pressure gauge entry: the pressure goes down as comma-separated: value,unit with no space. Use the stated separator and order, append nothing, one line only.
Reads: 180,psi
